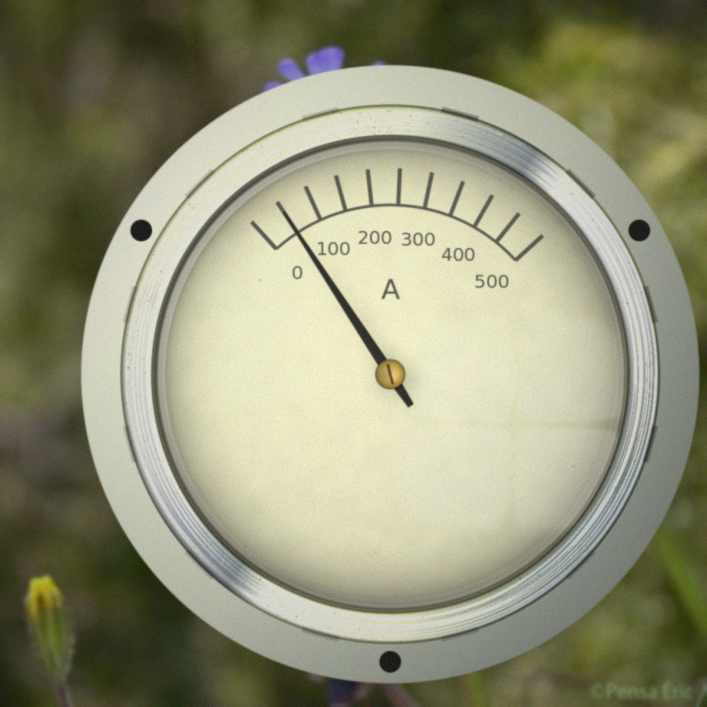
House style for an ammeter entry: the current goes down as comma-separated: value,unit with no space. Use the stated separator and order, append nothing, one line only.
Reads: 50,A
